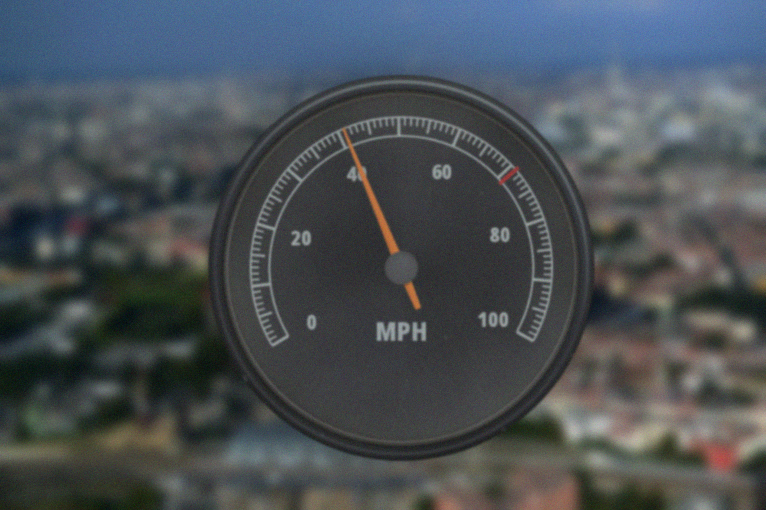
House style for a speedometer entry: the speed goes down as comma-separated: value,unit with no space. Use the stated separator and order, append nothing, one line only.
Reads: 41,mph
